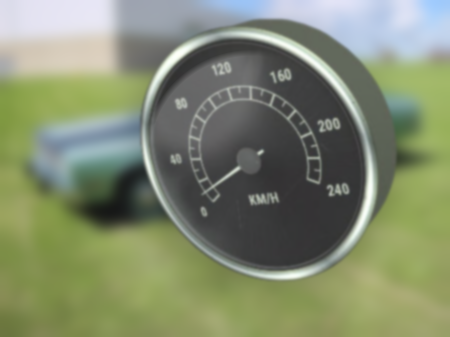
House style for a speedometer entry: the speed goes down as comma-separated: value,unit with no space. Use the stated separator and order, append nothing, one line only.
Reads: 10,km/h
